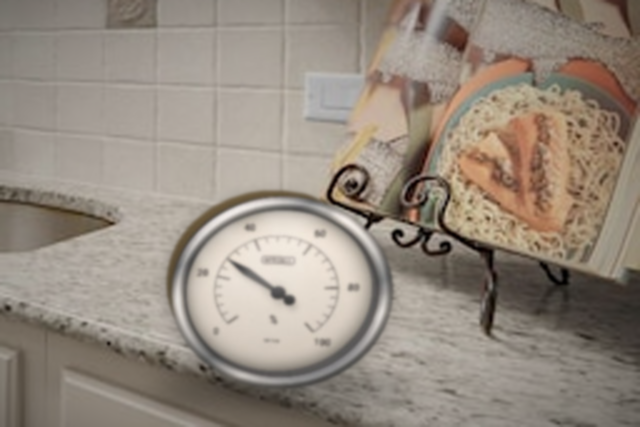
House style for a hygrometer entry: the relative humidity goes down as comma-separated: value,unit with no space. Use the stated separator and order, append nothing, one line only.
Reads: 28,%
